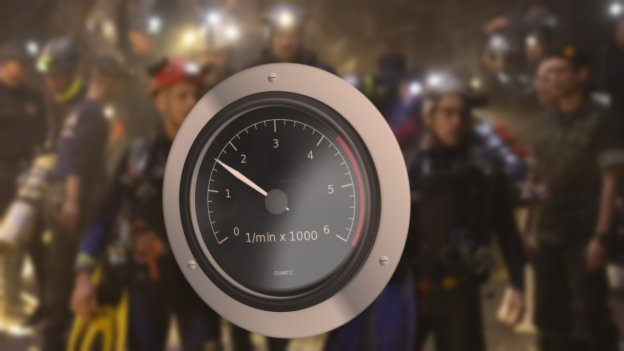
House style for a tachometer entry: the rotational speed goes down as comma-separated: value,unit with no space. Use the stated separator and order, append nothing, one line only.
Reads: 1600,rpm
